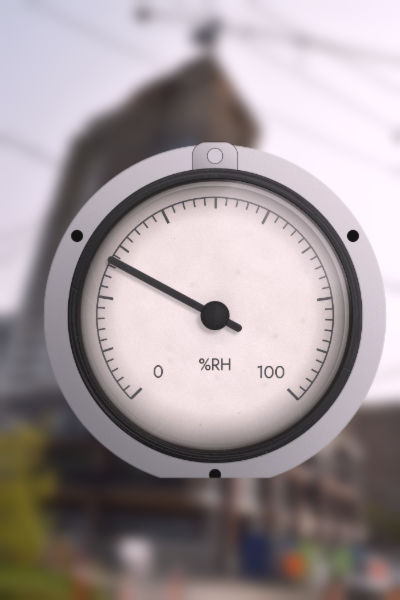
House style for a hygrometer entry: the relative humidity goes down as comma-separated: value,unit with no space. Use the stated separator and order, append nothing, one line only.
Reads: 27,%
